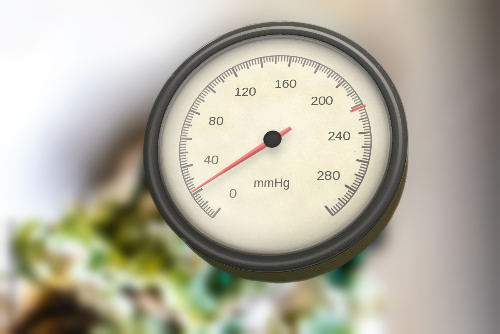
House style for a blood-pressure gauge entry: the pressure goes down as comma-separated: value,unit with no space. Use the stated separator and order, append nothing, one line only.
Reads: 20,mmHg
